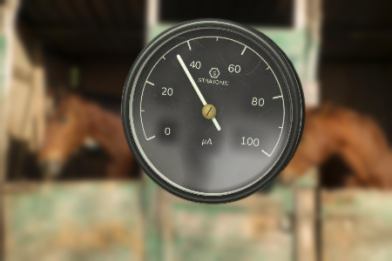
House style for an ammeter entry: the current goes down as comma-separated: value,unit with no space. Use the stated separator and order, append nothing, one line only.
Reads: 35,µA
